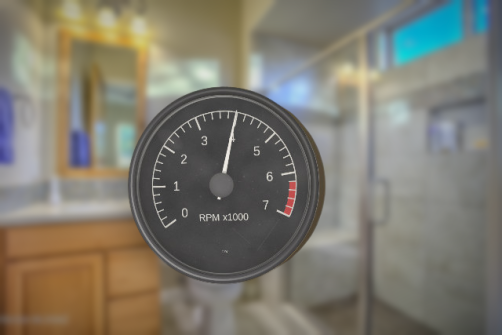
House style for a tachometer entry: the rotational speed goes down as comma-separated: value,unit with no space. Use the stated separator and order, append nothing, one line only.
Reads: 4000,rpm
